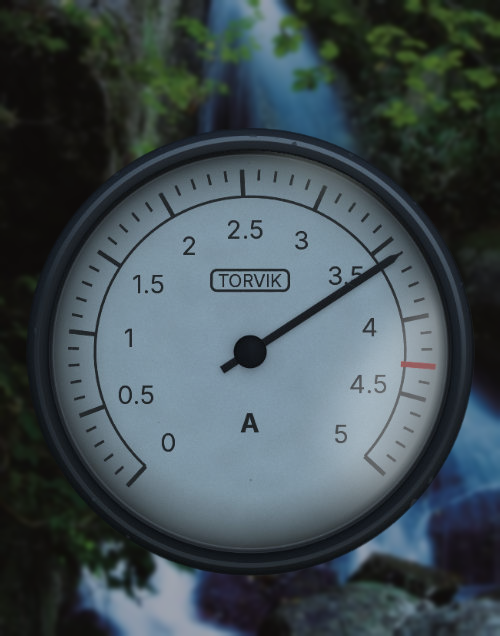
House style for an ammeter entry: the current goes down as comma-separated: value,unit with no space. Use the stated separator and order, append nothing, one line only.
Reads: 3.6,A
